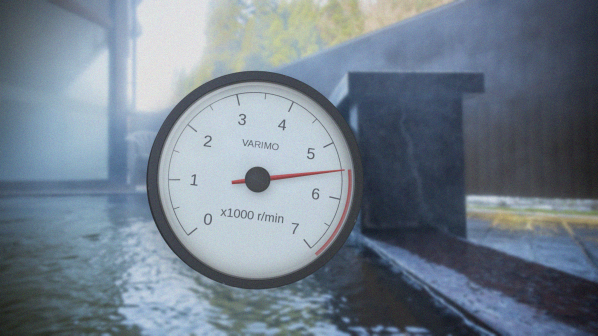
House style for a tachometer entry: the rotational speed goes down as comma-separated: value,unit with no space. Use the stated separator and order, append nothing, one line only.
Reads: 5500,rpm
